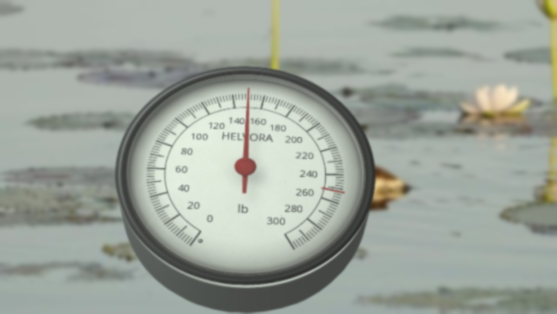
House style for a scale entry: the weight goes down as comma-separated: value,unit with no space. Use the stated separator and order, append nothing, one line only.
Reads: 150,lb
